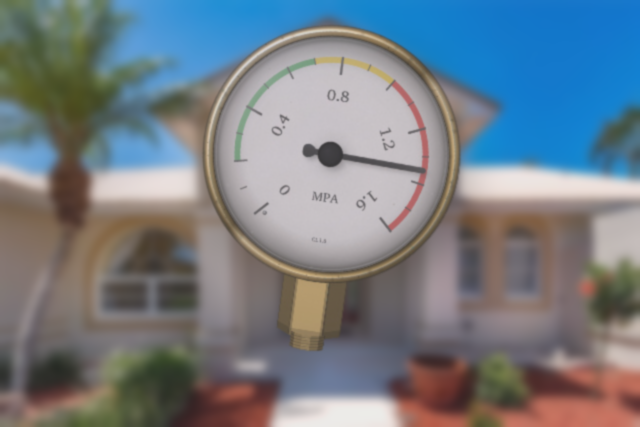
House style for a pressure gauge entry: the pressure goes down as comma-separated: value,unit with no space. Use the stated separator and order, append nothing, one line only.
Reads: 1.35,MPa
